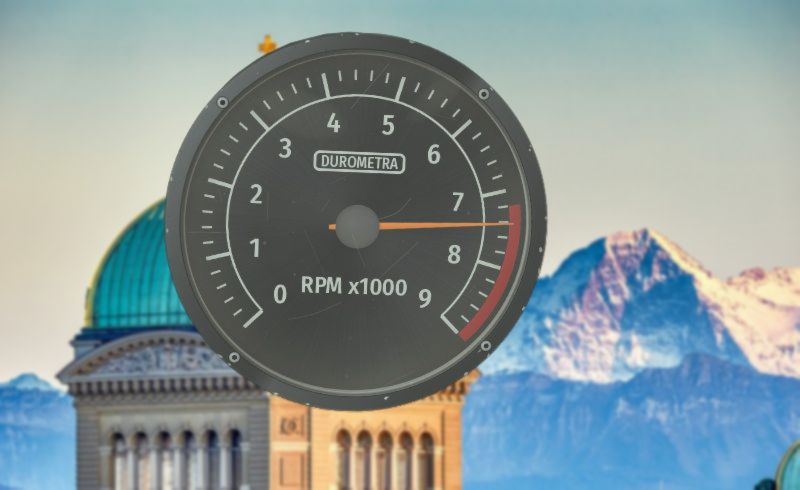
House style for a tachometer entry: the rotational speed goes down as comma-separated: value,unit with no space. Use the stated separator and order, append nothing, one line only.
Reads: 7400,rpm
